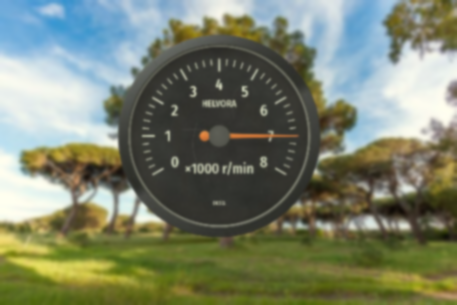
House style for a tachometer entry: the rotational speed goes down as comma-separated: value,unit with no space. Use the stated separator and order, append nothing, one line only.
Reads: 7000,rpm
